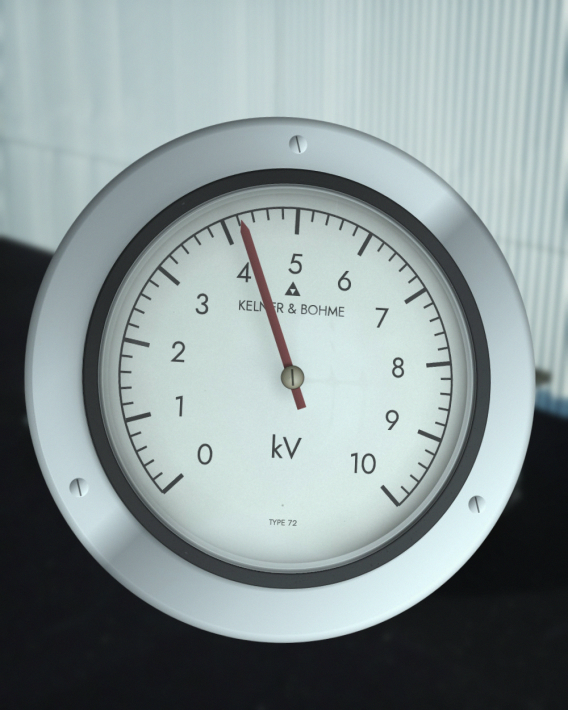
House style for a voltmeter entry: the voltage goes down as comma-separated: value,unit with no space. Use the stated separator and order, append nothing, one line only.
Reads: 4.2,kV
